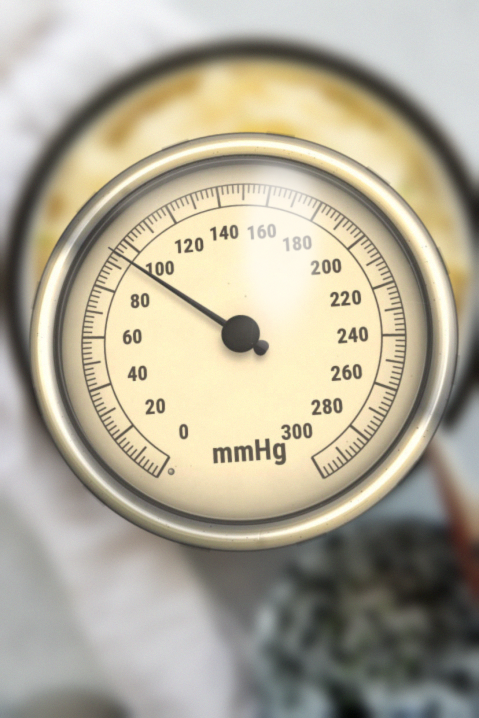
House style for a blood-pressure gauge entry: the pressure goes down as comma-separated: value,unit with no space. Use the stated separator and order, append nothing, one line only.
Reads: 94,mmHg
